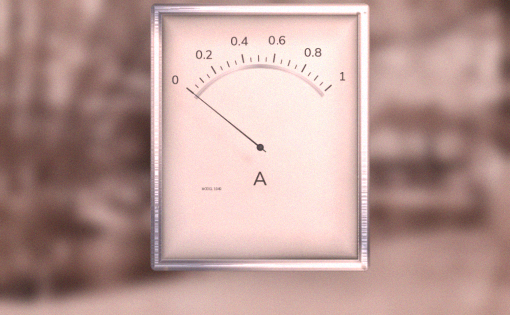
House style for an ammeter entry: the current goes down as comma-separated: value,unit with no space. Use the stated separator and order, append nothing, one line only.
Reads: 0,A
